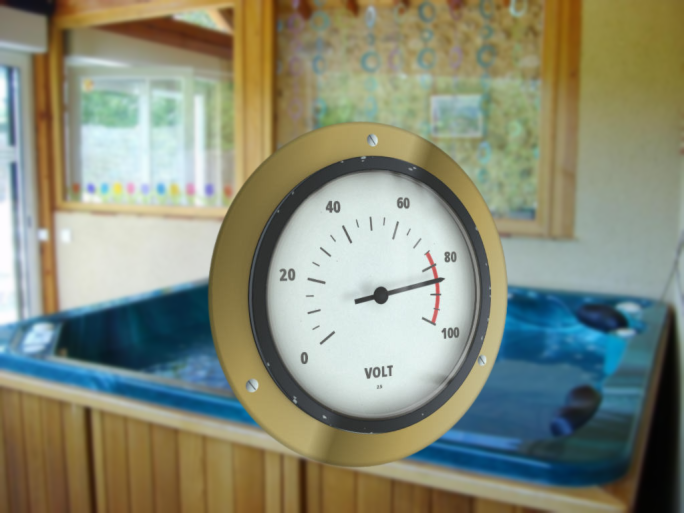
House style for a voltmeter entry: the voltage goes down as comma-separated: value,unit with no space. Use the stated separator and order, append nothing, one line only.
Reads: 85,V
